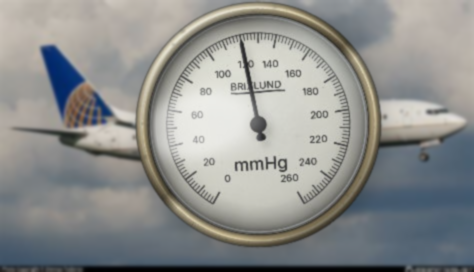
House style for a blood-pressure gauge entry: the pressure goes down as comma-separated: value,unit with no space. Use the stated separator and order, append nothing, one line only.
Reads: 120,mmHg
